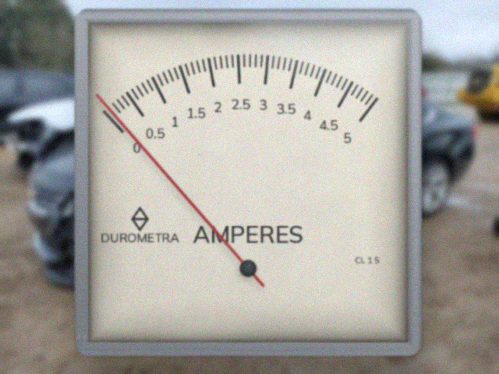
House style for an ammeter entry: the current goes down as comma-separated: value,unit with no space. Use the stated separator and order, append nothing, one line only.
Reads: 0.1,A
